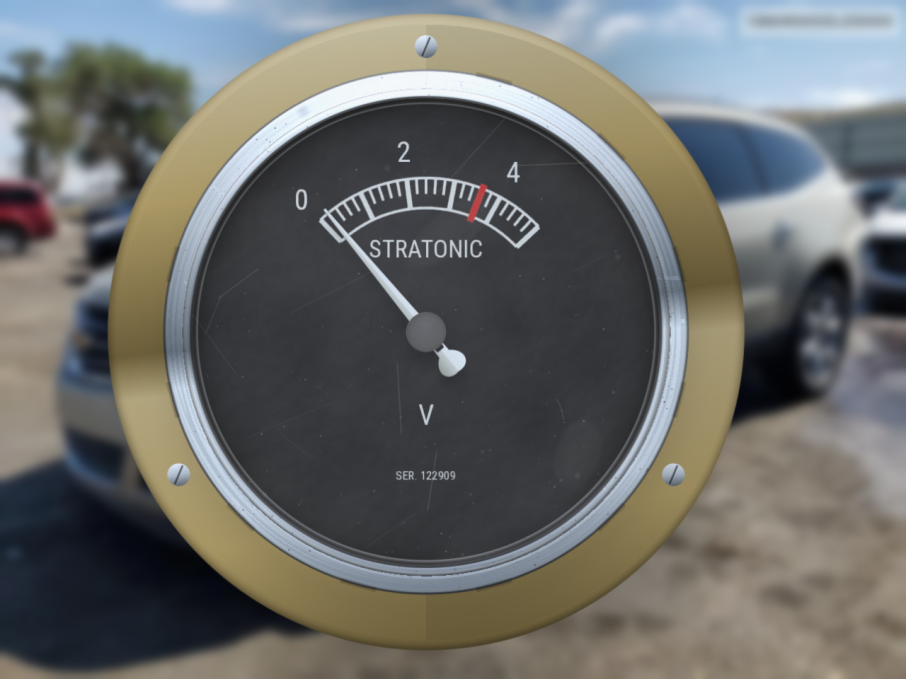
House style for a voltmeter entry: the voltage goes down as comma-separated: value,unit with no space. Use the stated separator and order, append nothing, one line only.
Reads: 0.2,V
